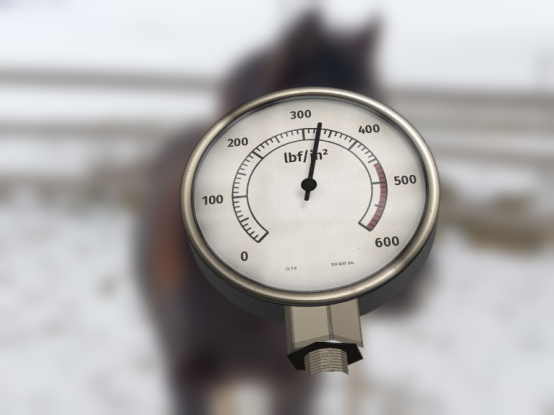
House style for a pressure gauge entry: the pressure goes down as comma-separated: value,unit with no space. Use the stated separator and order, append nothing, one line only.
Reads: 330,psi
